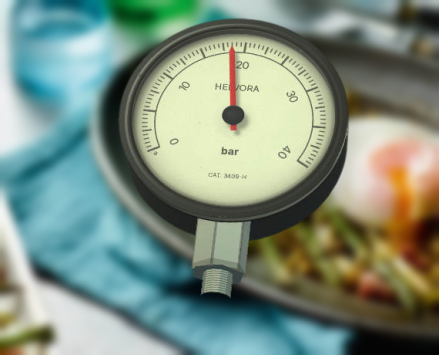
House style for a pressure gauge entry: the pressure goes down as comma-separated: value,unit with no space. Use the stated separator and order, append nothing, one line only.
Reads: 18.5,bar
